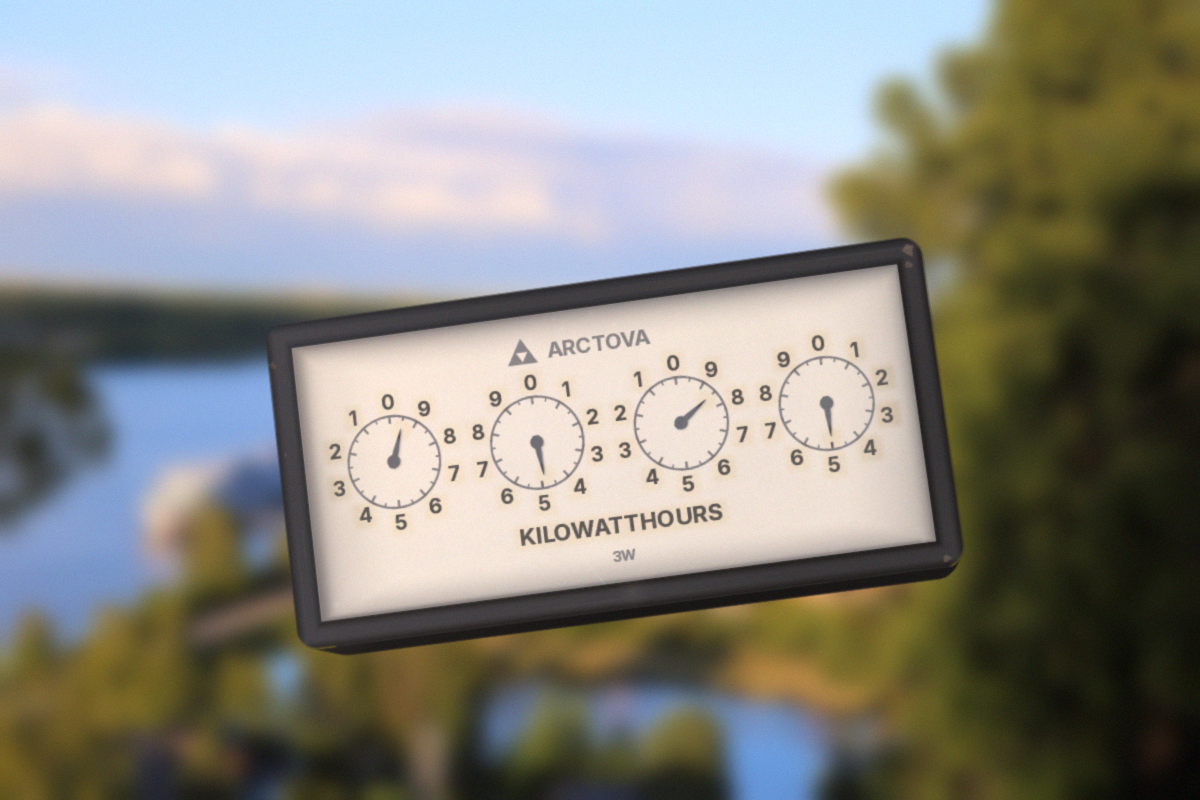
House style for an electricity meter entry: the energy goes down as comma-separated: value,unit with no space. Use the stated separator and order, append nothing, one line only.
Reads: 9485,kWh
